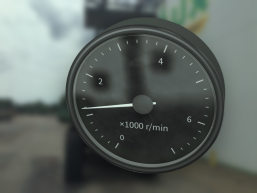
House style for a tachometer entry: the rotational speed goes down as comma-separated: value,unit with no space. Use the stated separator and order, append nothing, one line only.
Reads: 1200,rpm
